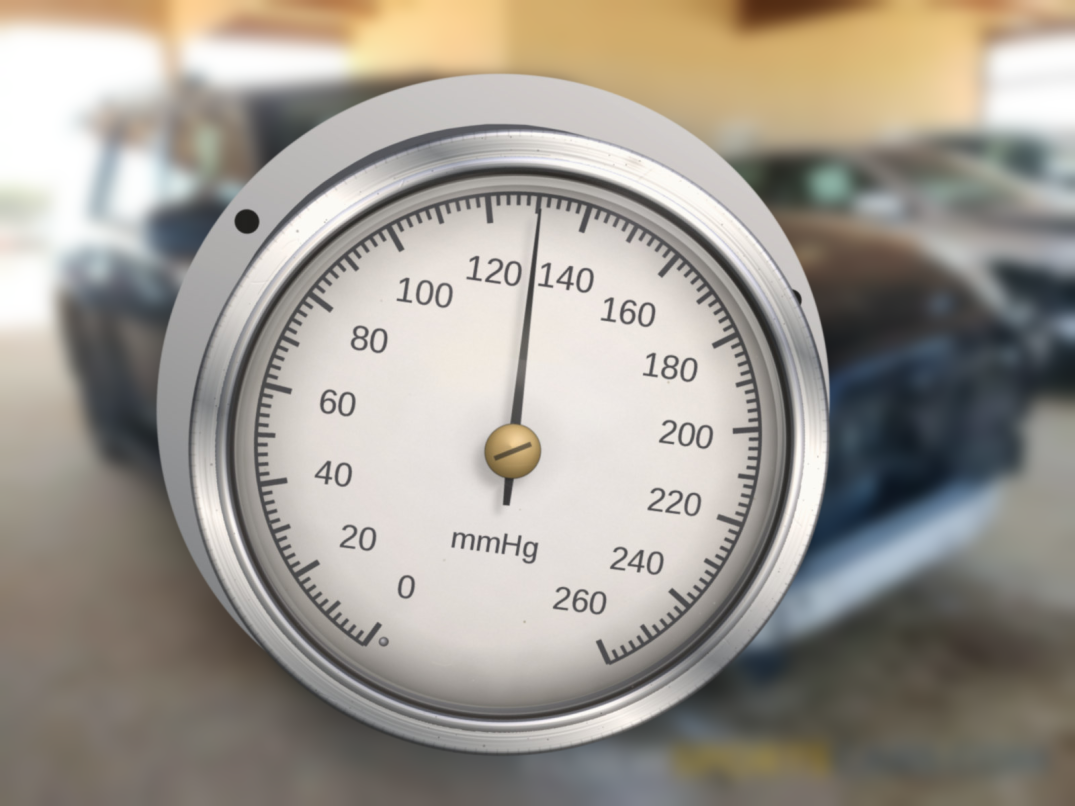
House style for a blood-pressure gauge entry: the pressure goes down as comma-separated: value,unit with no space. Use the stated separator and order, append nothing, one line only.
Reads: 130,mmHg
